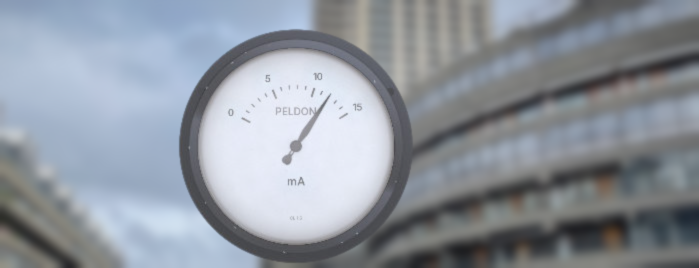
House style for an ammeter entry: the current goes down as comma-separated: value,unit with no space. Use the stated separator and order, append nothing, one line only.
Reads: 12,mA
